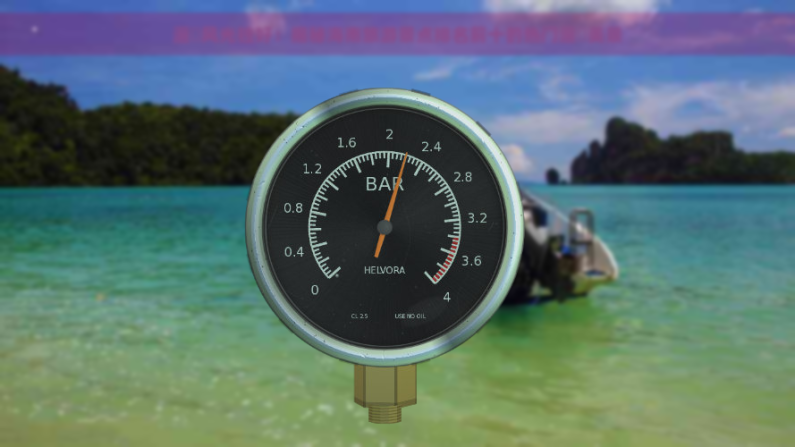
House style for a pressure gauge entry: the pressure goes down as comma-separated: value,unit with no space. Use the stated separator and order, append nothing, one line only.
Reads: 2.2,bar
